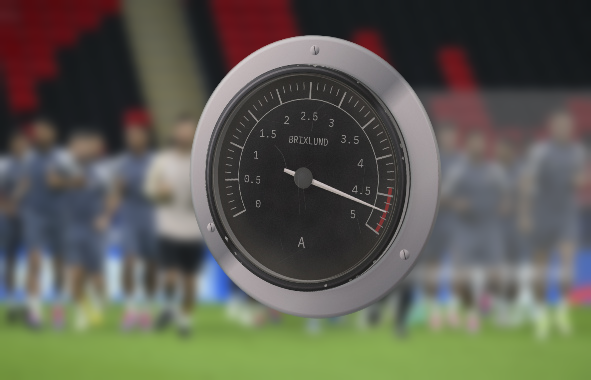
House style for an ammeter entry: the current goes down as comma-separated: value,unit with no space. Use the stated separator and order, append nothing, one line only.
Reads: 4.7,A
